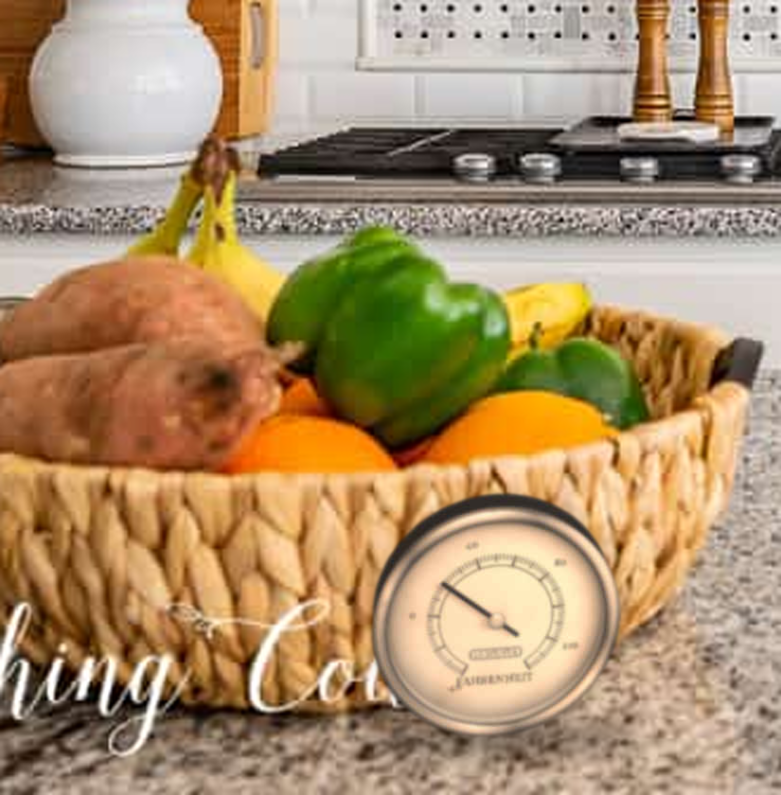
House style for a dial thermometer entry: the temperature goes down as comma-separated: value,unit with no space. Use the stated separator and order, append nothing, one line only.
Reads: 20,°F
